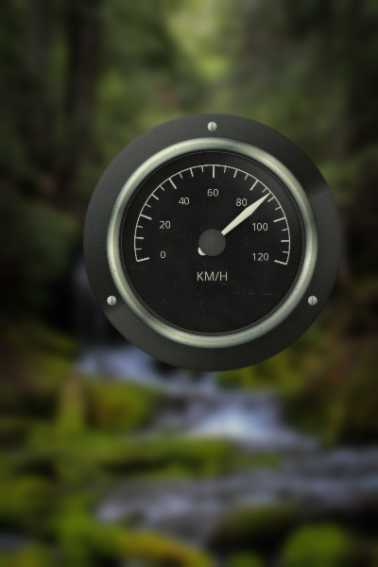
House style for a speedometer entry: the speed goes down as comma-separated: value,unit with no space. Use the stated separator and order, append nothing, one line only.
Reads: 87.5,km/h
